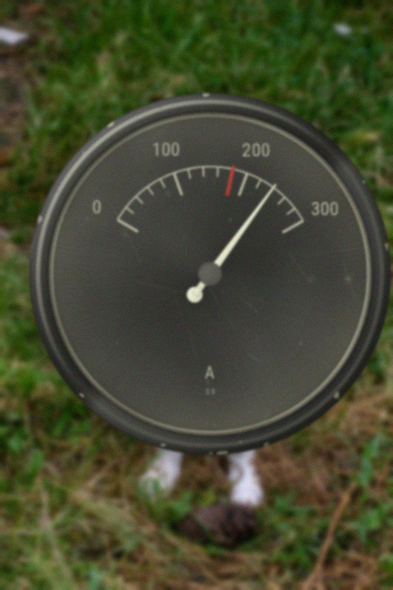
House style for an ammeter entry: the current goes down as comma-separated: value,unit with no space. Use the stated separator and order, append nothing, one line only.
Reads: 240,A
